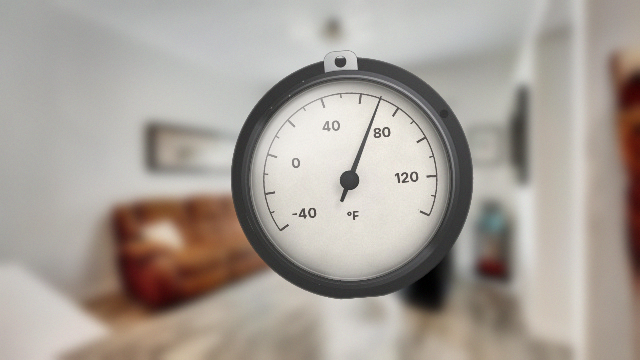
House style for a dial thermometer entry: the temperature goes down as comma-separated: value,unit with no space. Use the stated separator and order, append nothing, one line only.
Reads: 70,°F
